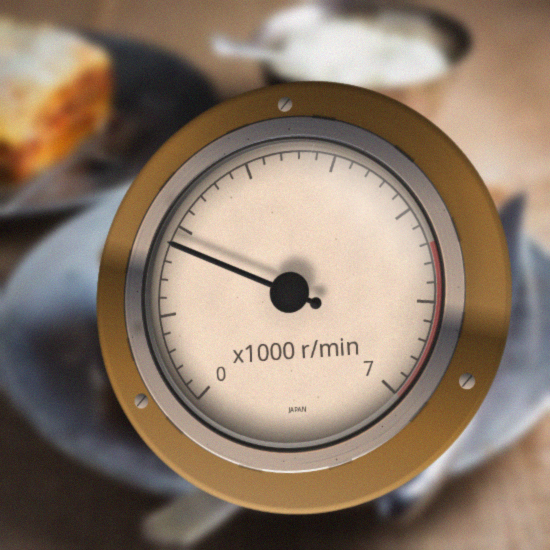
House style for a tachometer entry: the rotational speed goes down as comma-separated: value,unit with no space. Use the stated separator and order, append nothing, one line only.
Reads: 1800,rpm
